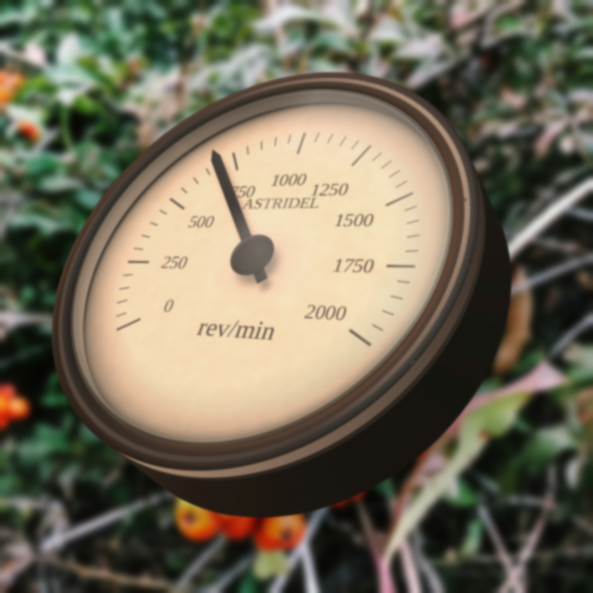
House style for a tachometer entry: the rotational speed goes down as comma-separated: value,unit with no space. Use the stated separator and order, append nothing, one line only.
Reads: 700,rpm
